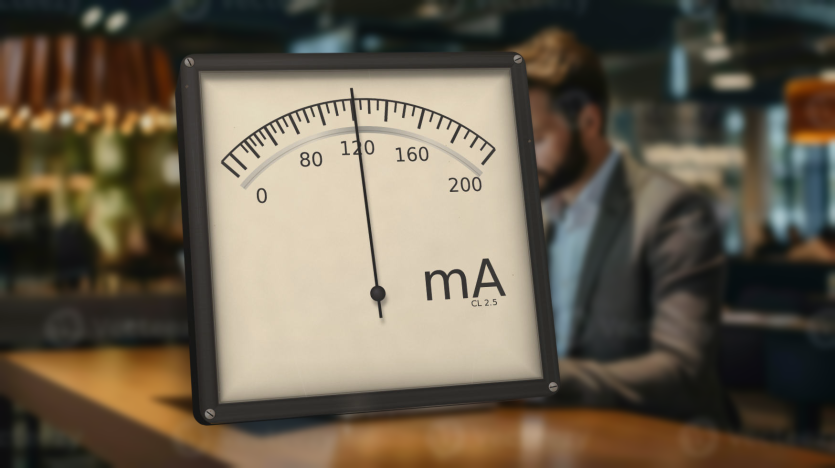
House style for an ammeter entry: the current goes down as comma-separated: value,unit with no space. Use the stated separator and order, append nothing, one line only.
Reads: 120,mA
